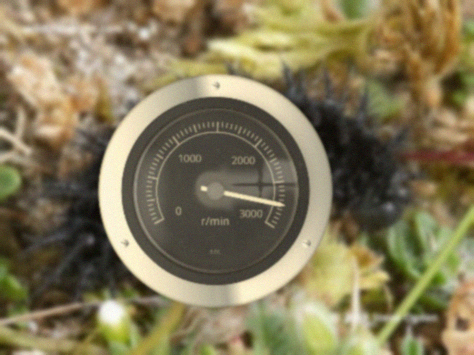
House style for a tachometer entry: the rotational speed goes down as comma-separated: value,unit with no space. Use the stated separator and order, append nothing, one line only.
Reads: 2750,rpm
